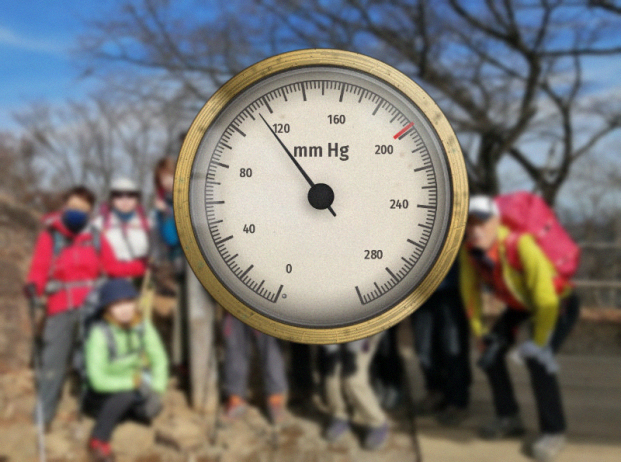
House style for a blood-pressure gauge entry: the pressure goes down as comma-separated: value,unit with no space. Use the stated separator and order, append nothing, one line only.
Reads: 114,mmHg
